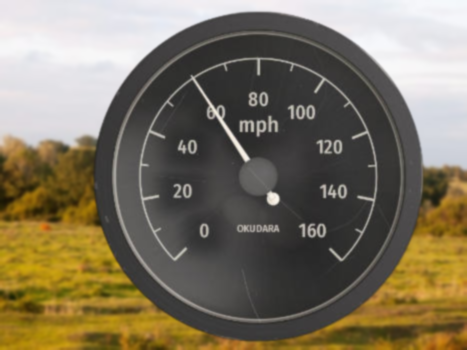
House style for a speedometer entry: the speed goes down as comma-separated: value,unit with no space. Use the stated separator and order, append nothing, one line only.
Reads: 60,mph
